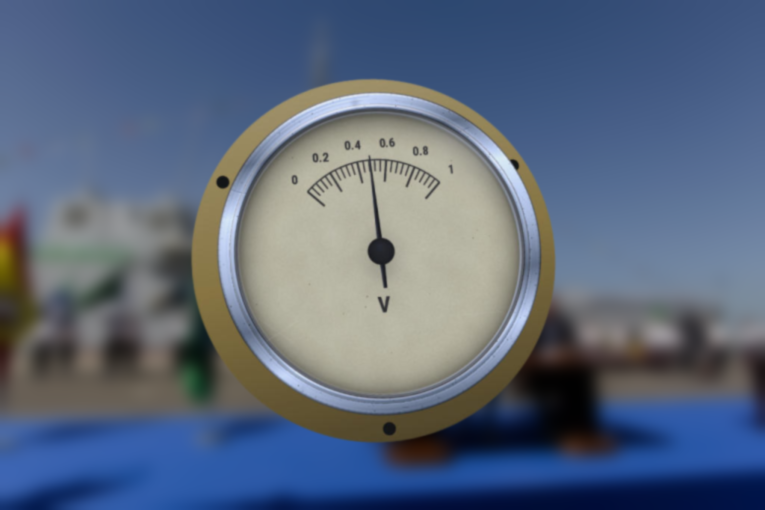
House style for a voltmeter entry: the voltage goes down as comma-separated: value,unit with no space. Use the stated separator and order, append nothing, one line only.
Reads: 0.48,V
